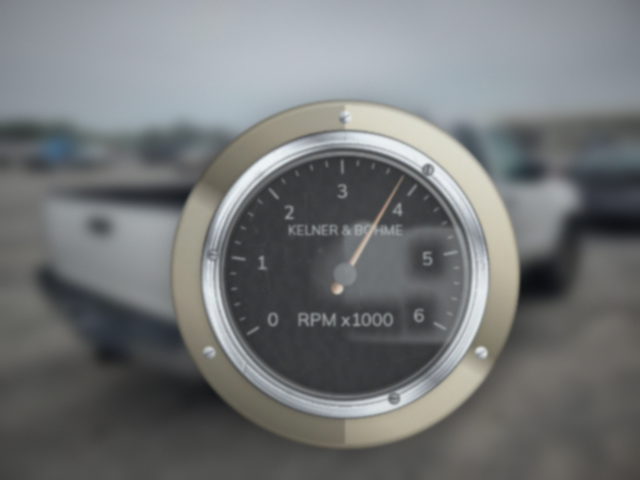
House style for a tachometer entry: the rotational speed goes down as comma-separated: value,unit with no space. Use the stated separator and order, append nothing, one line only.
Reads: 3800,rpm
